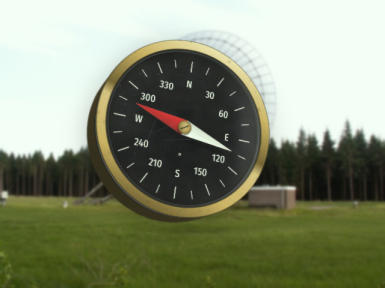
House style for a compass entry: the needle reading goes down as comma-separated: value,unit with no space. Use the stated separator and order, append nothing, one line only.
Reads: 285,°
